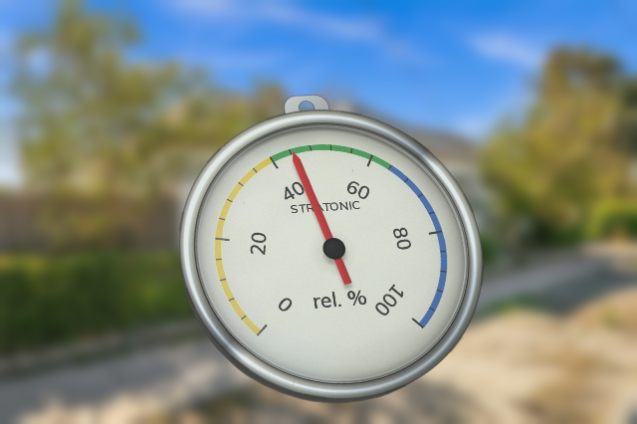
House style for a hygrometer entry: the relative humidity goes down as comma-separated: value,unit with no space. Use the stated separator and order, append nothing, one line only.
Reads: 44,%
